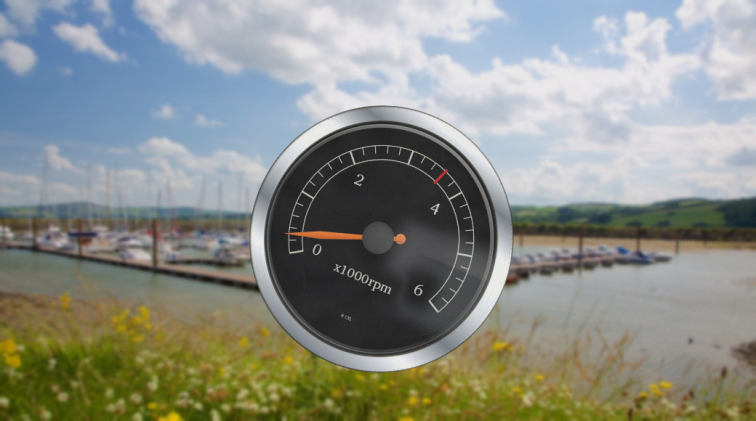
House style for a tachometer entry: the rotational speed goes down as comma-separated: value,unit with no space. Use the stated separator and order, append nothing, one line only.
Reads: 300,rpm
